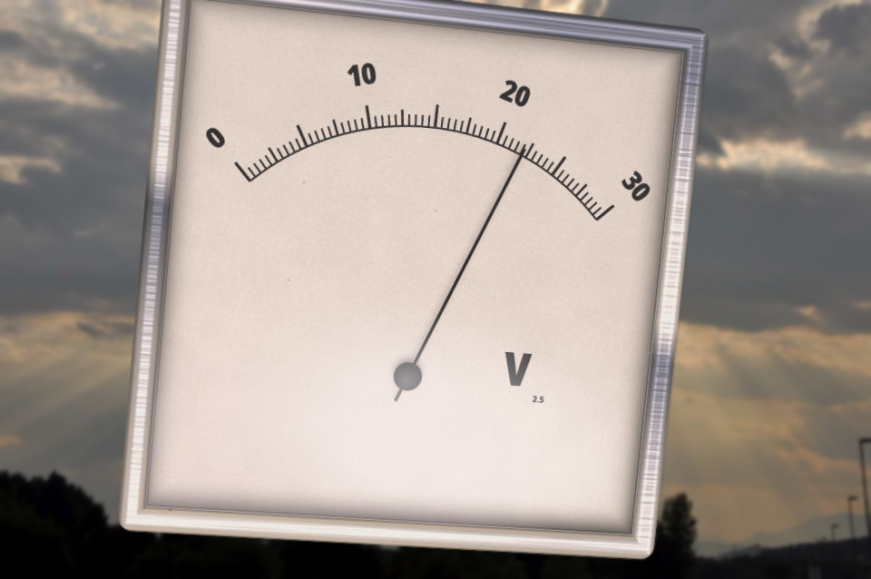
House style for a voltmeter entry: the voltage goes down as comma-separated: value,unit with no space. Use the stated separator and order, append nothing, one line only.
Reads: 22,V
